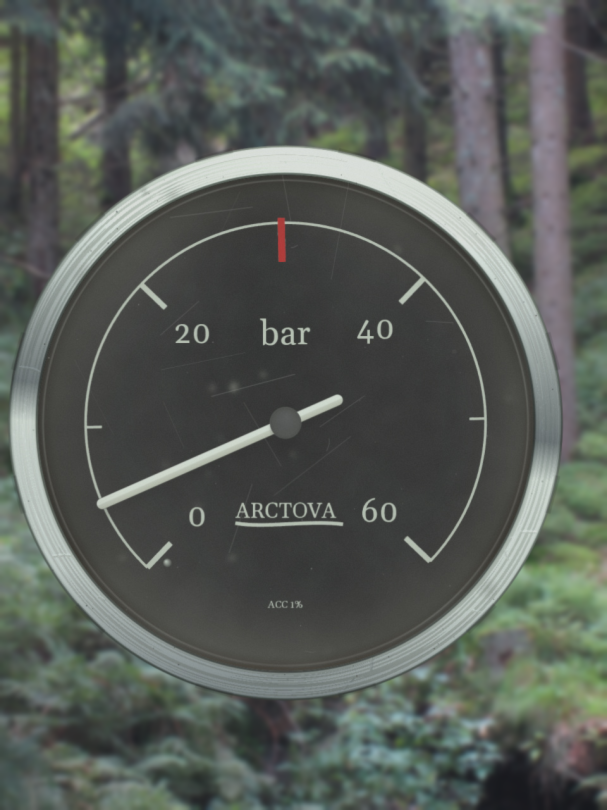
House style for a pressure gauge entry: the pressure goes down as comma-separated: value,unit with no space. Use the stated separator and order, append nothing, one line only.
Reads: 5,bar
